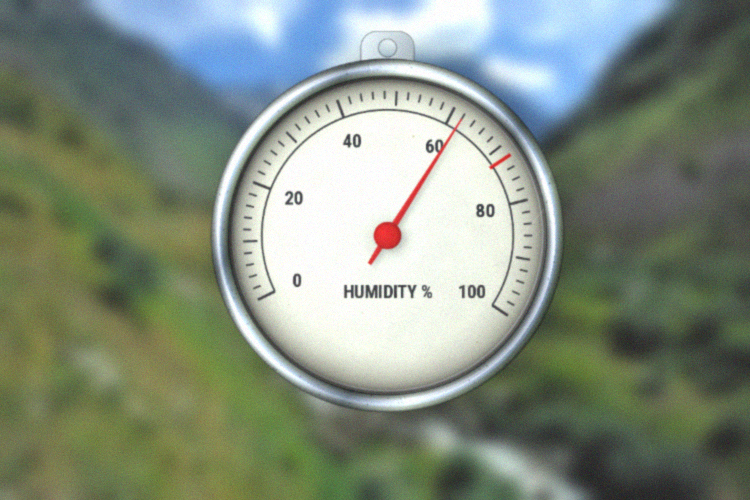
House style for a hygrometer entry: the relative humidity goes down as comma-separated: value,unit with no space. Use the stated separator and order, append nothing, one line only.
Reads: 62,%
